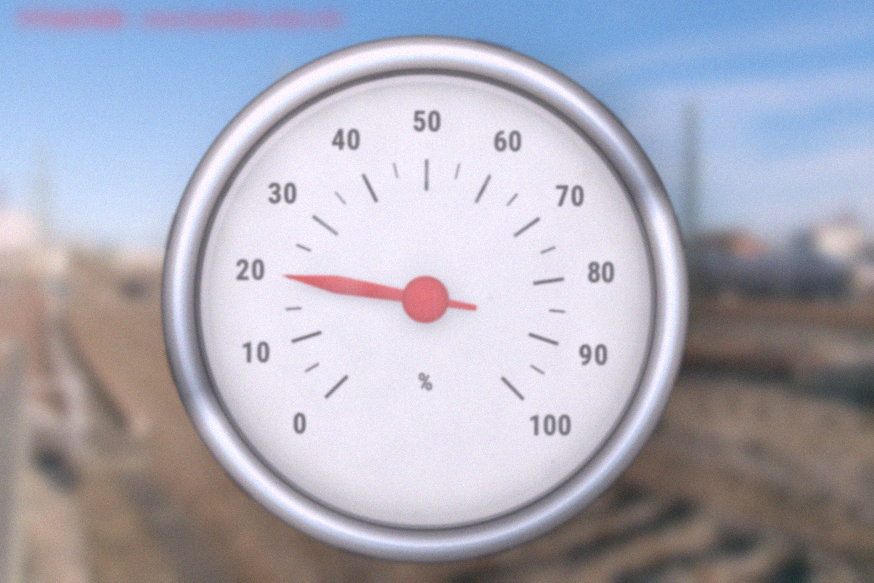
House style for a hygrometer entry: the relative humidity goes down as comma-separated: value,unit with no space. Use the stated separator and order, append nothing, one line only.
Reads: 20,%
